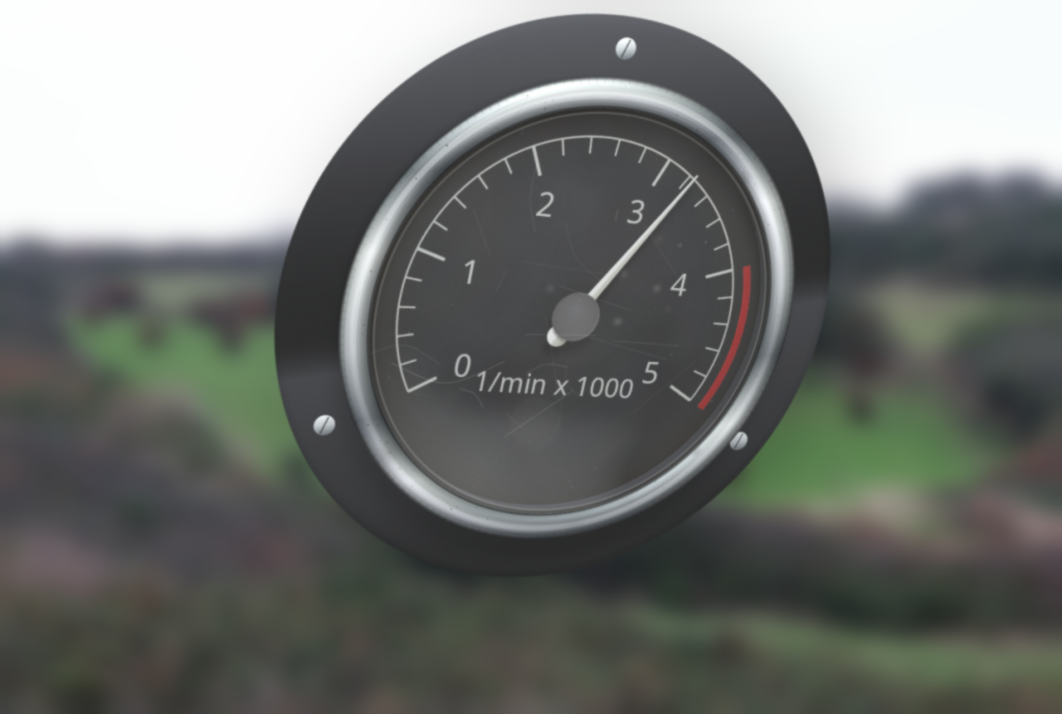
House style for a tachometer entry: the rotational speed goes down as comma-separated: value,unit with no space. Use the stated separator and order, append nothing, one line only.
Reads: 3200,rpm
